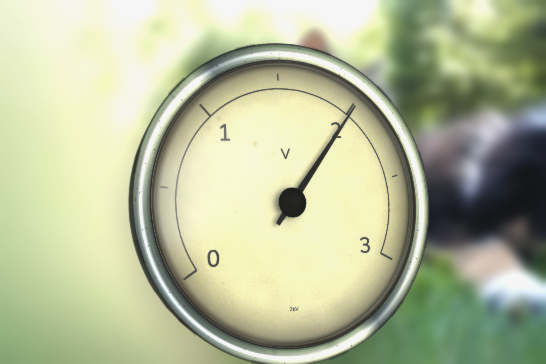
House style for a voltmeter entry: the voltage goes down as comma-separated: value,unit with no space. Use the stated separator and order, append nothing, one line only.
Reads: 2,V
